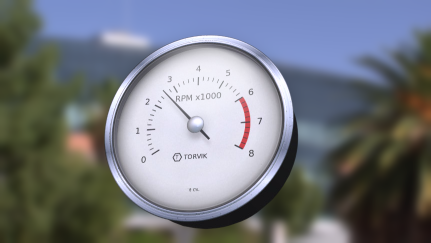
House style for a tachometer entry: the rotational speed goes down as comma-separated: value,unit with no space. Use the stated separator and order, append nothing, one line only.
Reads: 2600,rpm
